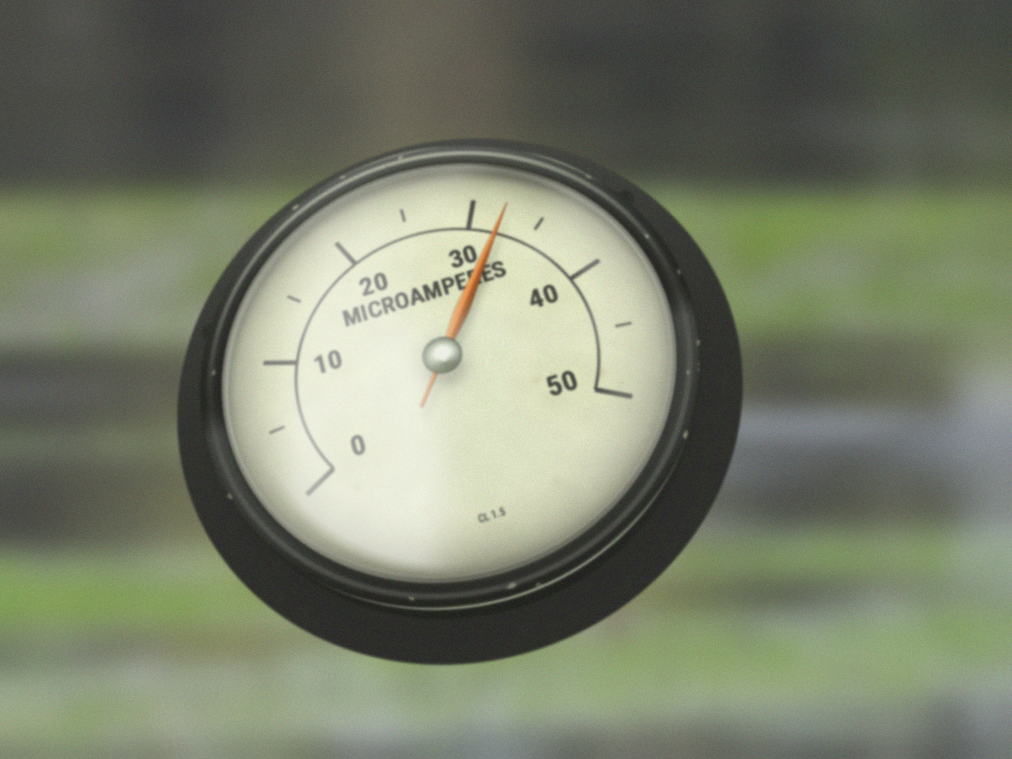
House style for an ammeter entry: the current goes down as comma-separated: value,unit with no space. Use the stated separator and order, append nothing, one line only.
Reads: 32.5,µA
